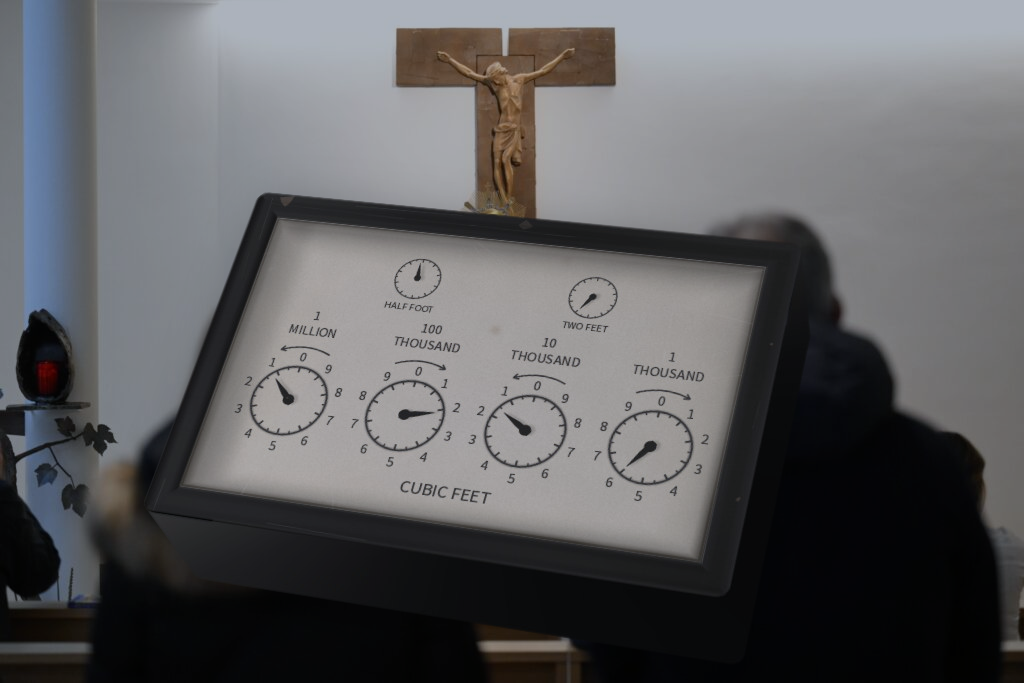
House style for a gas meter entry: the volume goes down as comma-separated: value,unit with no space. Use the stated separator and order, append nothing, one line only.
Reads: 121600,ft³
